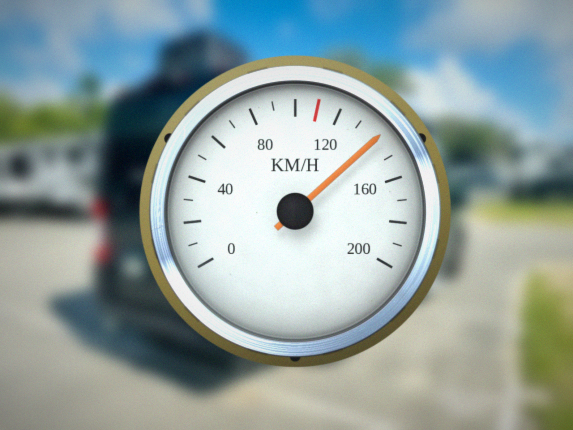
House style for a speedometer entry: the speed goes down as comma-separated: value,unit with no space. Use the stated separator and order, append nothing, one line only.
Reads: 140,km/h
